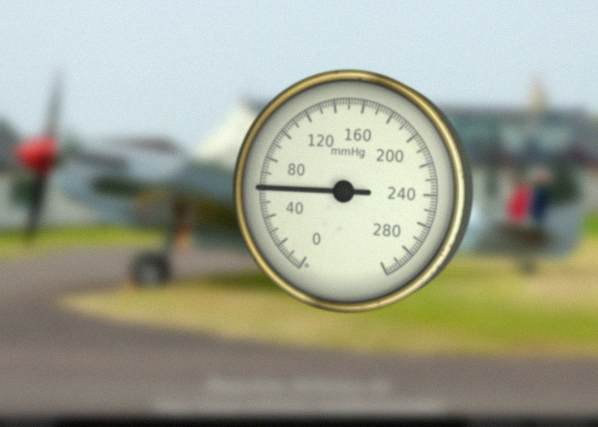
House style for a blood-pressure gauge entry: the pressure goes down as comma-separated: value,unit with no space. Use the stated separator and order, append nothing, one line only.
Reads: 60,mmHg
